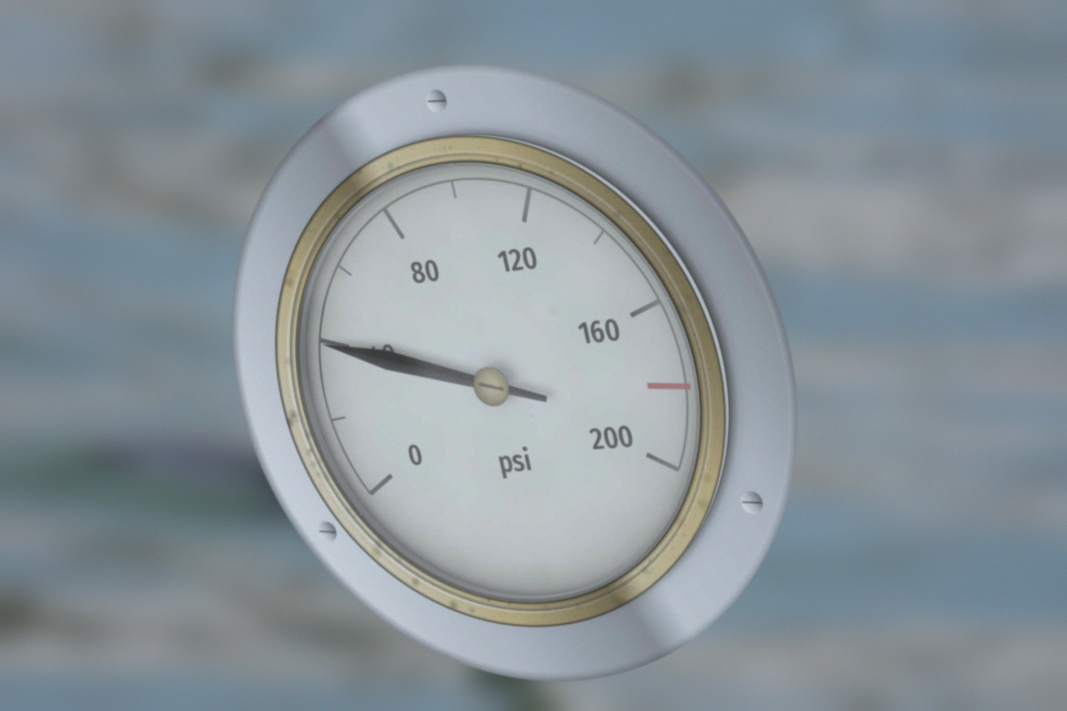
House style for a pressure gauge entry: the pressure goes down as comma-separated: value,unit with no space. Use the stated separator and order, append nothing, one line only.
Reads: 40,psi
